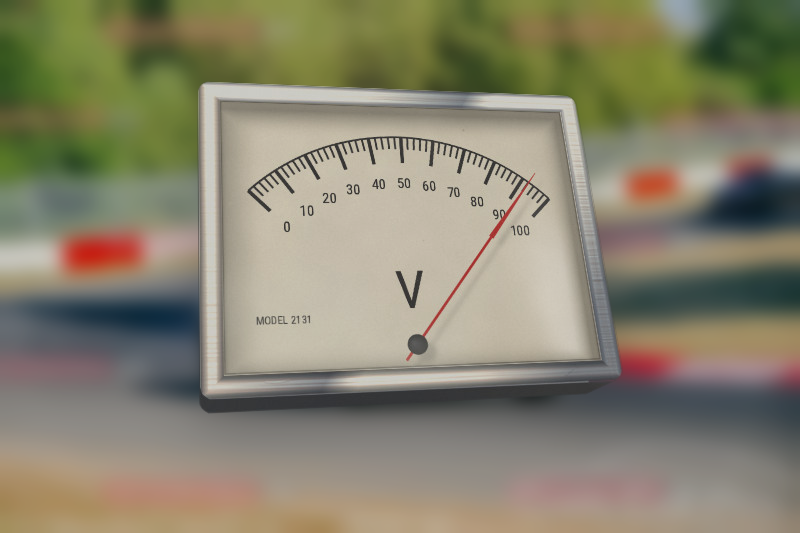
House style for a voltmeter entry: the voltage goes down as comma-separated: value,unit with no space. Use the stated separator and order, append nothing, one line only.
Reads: 92,V
